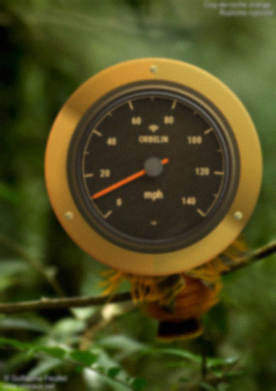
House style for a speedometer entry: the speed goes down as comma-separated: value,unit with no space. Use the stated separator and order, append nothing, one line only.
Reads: 10,mph
